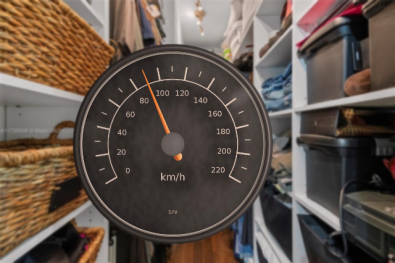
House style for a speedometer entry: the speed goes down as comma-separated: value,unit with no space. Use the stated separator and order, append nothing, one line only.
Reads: 90,km/h
